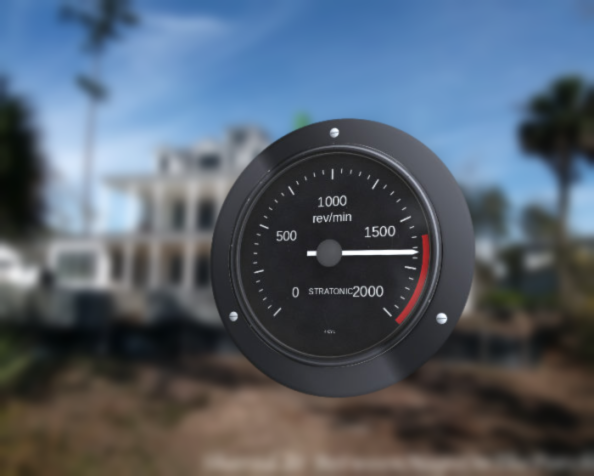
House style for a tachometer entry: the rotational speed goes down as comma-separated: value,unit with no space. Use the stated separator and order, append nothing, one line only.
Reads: 1675,rpm
